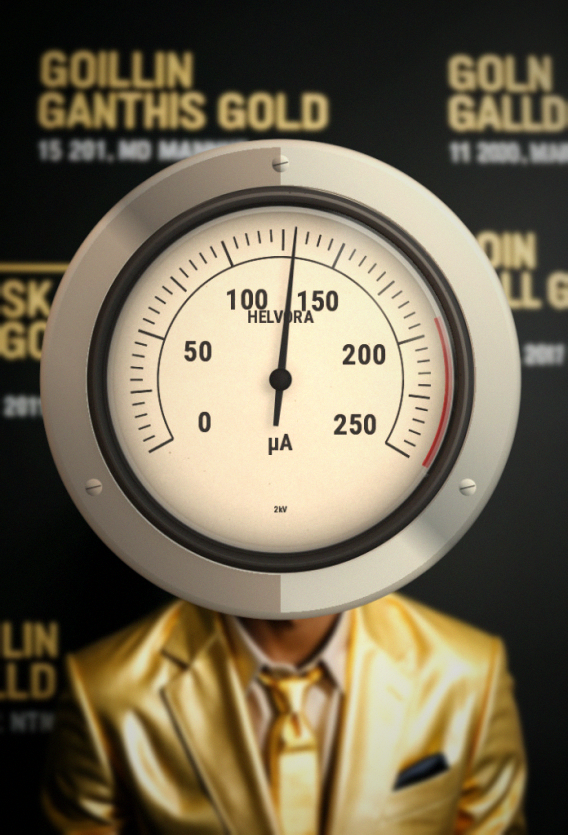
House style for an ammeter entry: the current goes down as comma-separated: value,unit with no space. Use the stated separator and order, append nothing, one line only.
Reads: 130,µA
